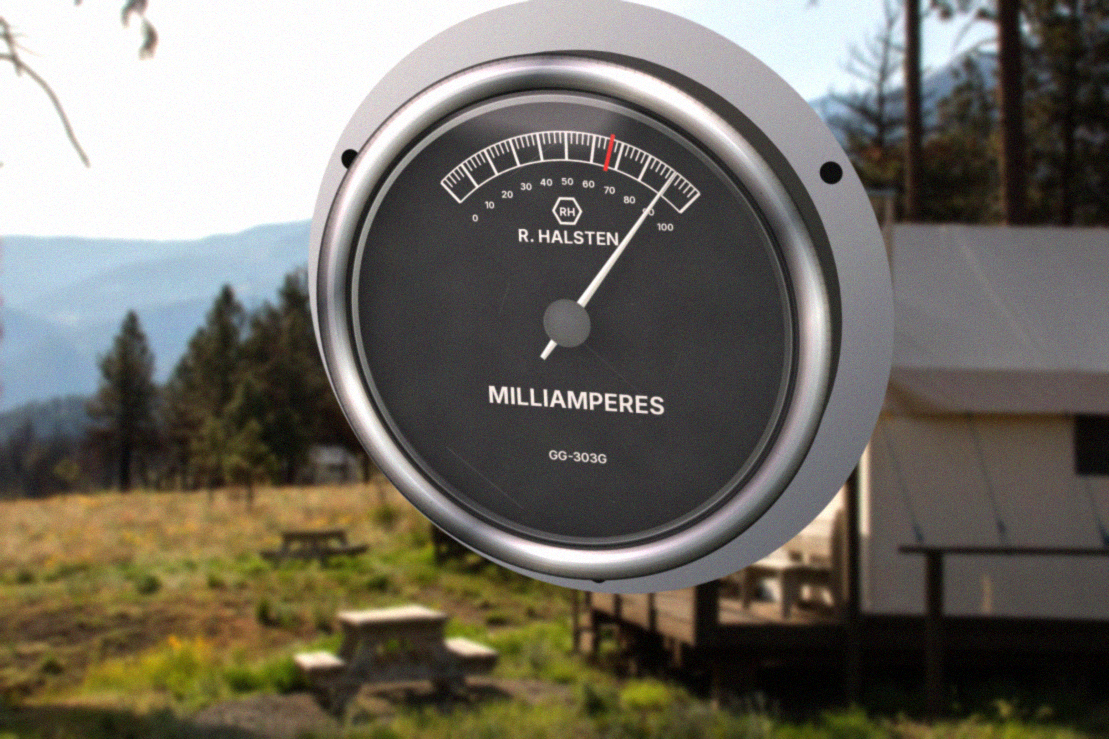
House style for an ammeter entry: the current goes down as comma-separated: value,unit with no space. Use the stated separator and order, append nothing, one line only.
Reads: 90,mA
